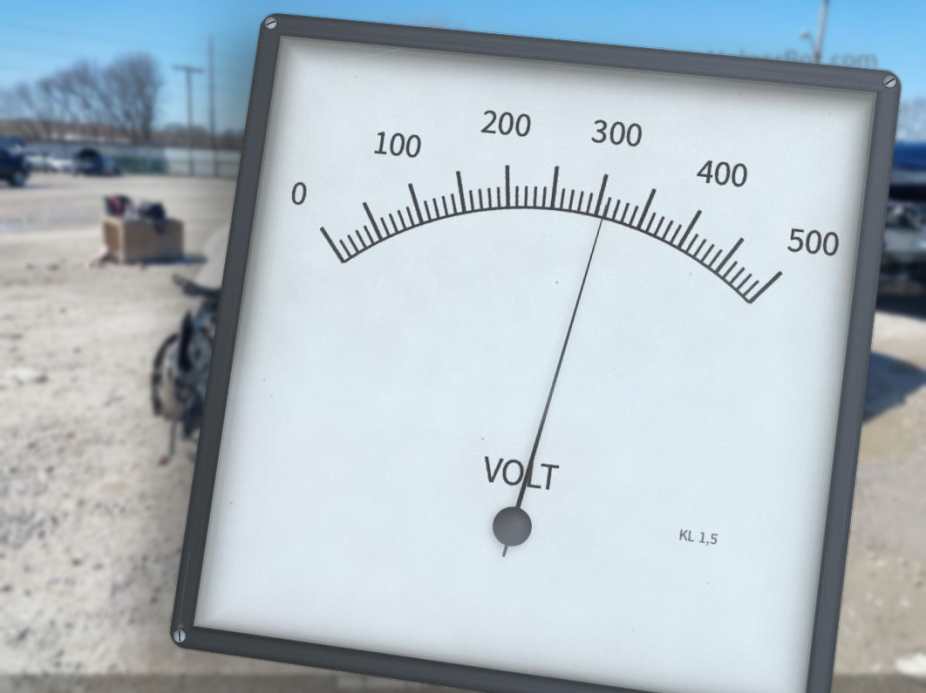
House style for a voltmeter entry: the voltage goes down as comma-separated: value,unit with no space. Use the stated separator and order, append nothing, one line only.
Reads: 310,V
